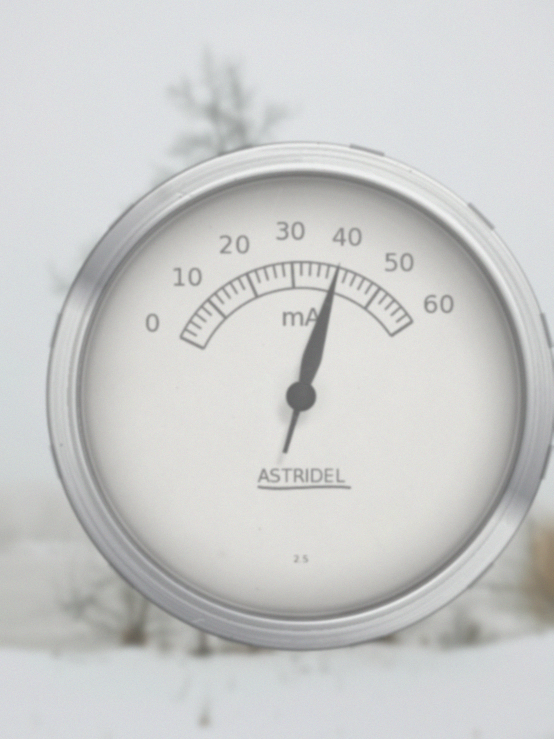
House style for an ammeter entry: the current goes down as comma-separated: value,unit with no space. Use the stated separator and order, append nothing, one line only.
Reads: 40,mA
